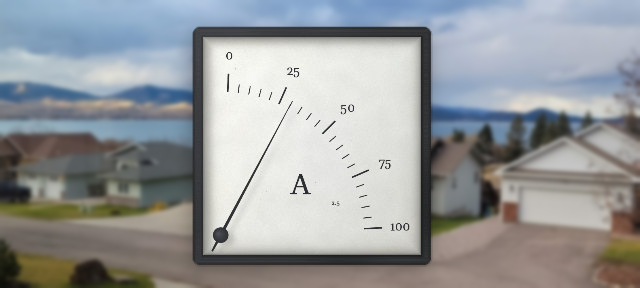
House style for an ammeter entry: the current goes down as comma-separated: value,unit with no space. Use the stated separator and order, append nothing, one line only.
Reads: 30,A
